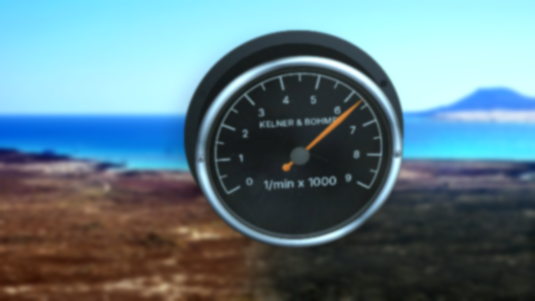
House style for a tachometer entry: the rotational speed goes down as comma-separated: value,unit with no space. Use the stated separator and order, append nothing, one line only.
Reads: 6250,rpm
